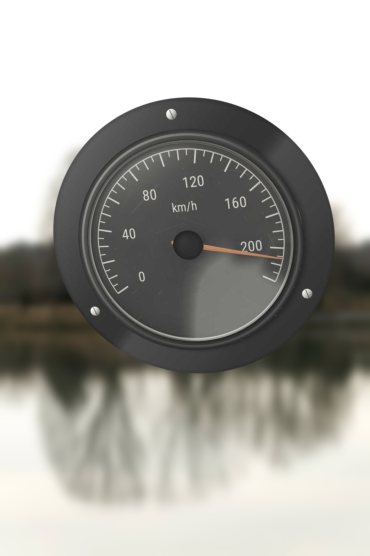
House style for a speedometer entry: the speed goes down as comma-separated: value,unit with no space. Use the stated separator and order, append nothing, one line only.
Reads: 205,km/h
